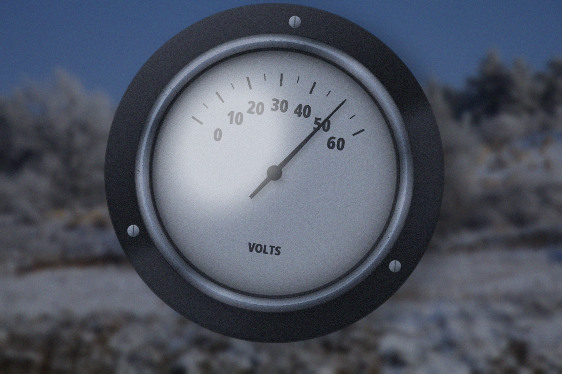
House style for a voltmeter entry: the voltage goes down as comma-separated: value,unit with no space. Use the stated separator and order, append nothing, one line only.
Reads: 50,V
